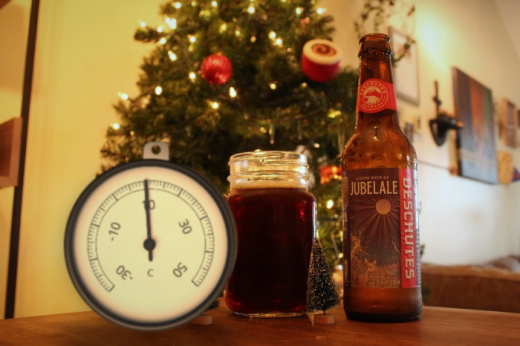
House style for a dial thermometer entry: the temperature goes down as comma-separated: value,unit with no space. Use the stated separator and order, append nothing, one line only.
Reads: 10,°C
